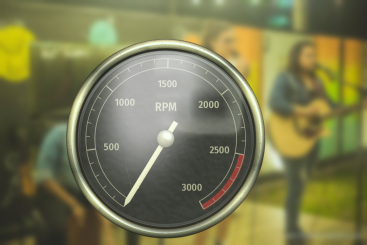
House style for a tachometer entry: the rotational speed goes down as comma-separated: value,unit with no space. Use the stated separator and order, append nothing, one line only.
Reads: 0,rpm
